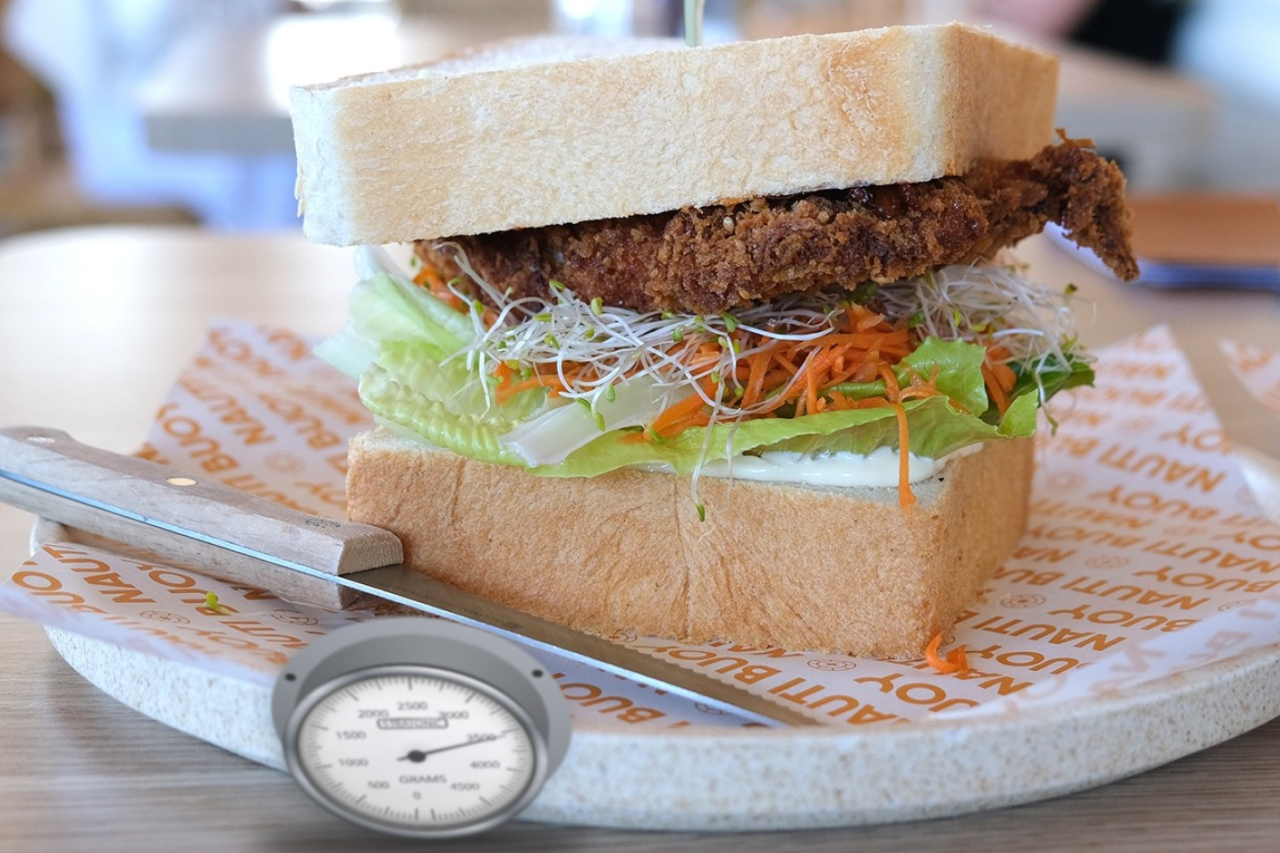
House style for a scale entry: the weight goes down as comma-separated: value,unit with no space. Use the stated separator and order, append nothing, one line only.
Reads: 3500,g
